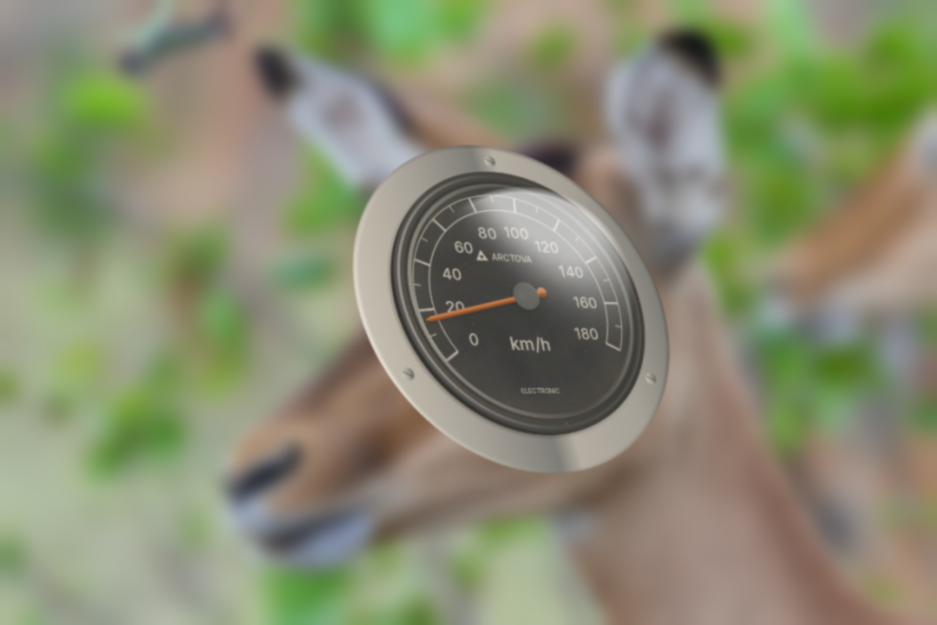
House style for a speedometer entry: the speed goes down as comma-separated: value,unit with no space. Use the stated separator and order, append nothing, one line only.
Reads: 15,km/h
